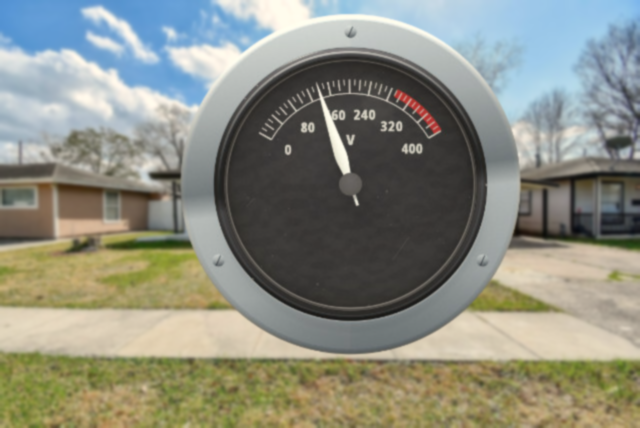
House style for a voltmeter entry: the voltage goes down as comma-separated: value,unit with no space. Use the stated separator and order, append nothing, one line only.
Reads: 140,V
